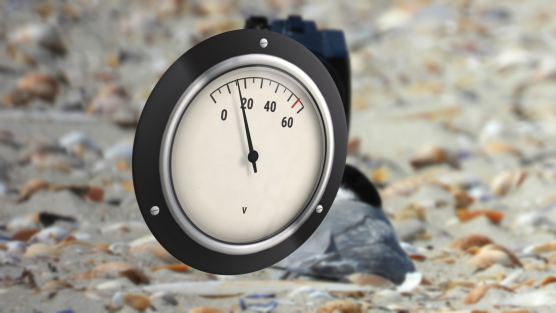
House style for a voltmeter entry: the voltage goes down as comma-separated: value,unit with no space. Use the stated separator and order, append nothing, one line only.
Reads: 15,V
